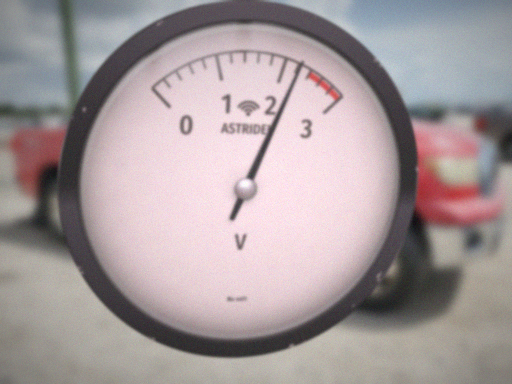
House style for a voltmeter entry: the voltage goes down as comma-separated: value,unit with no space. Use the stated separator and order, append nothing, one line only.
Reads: 2.2,V
